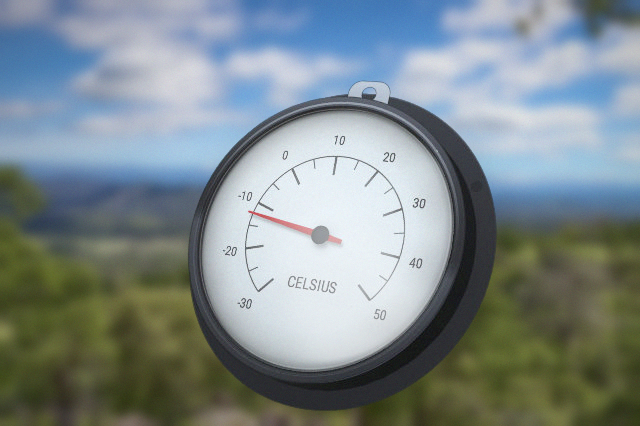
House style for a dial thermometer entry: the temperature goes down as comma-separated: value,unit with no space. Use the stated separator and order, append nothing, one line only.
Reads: -12.5,°C
